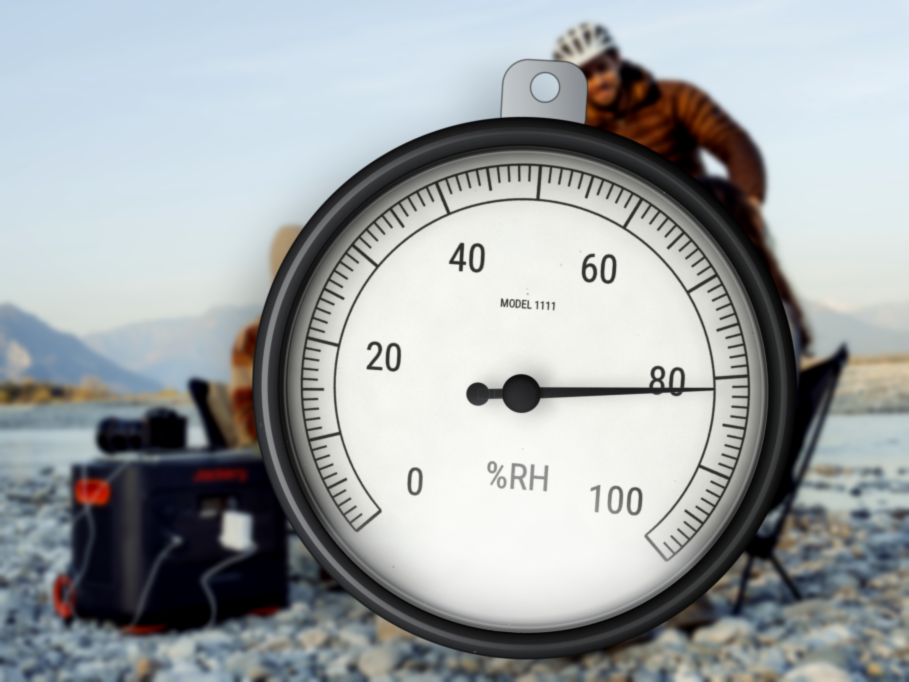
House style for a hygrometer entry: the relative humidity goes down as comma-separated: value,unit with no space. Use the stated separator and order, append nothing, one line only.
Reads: 81,%
